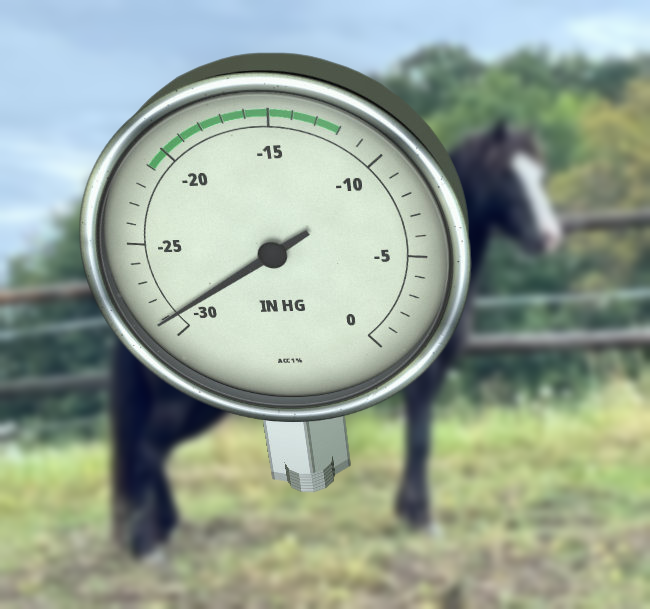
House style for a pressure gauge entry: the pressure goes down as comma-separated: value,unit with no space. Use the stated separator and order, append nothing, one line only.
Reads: -29,inHg
